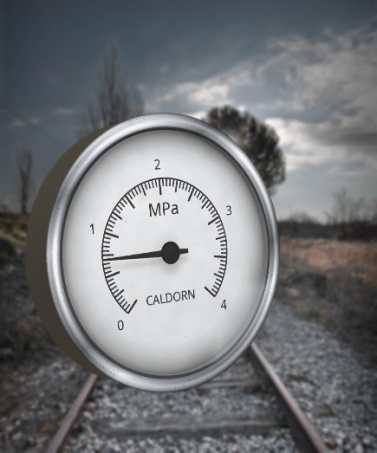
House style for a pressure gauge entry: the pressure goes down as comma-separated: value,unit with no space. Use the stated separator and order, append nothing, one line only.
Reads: 0.7,MPa
